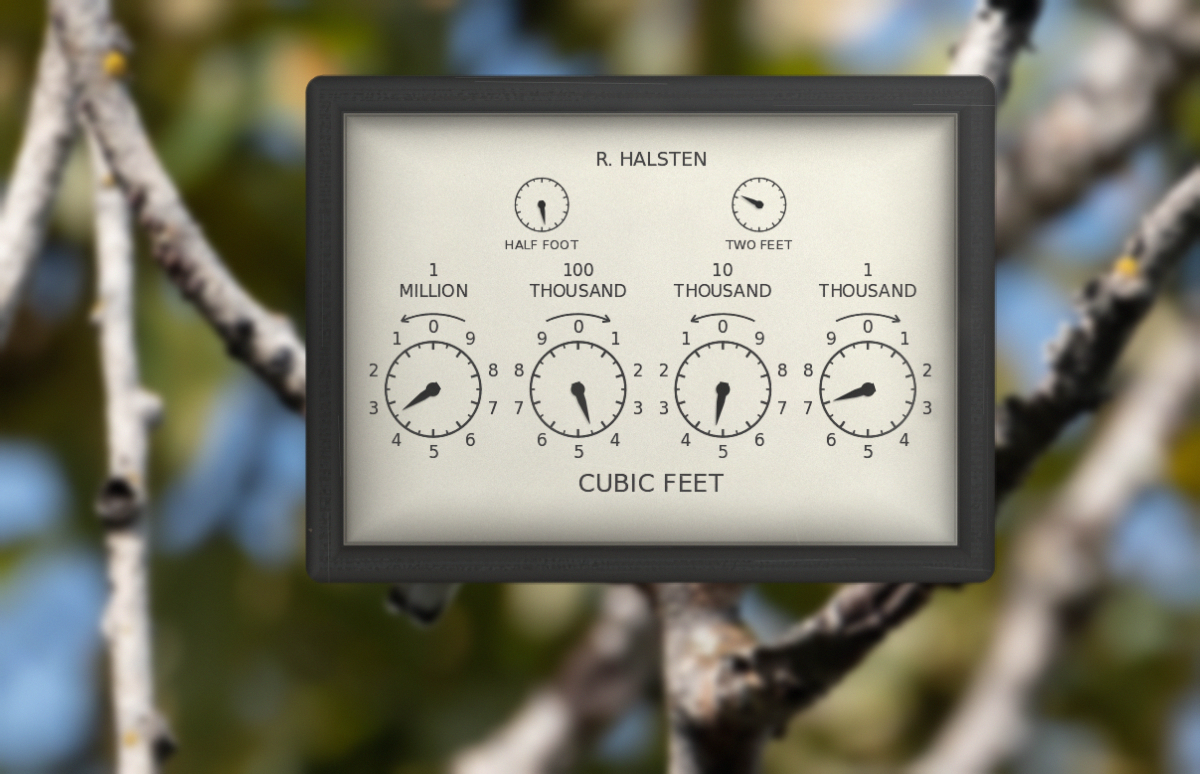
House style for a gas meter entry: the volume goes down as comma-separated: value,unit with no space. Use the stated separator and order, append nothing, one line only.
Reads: 344700,ft³
